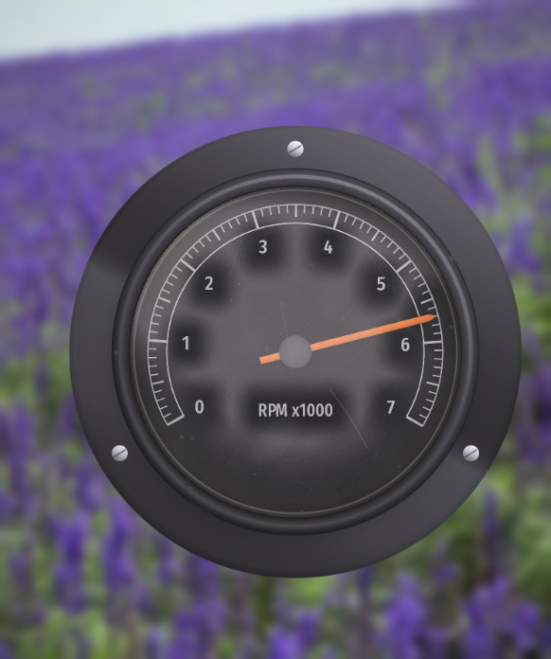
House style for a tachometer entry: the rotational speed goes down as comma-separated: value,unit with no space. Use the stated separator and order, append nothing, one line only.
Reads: 5700,rpm
